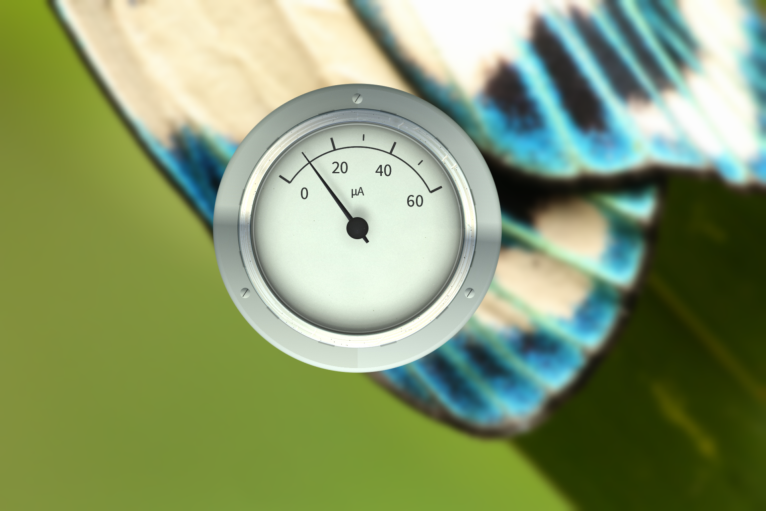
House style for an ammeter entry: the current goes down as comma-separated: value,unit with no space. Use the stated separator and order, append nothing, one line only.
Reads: 10,µA
